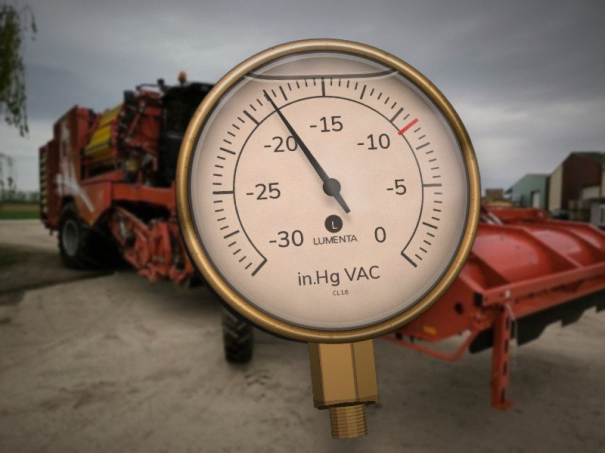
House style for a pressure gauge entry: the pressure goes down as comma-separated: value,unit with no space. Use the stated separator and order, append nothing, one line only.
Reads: -18.5,inHg
